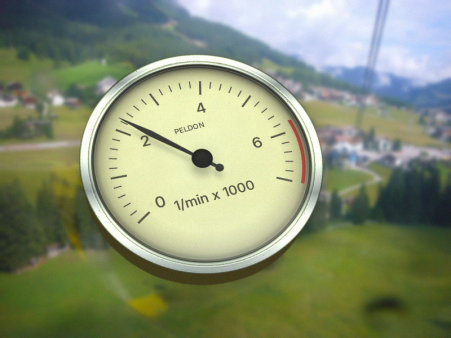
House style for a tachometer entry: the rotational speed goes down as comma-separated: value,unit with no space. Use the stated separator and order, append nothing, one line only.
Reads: 2200,rpm
